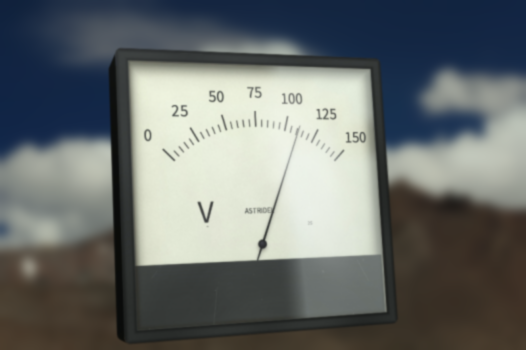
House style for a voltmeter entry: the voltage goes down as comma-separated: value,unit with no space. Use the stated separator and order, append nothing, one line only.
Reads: 110,V
